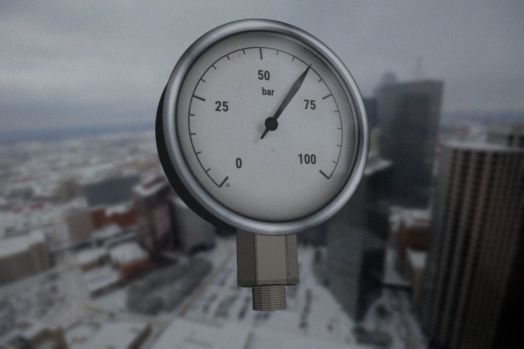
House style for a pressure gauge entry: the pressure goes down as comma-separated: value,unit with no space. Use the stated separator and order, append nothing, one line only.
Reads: 65,bar
